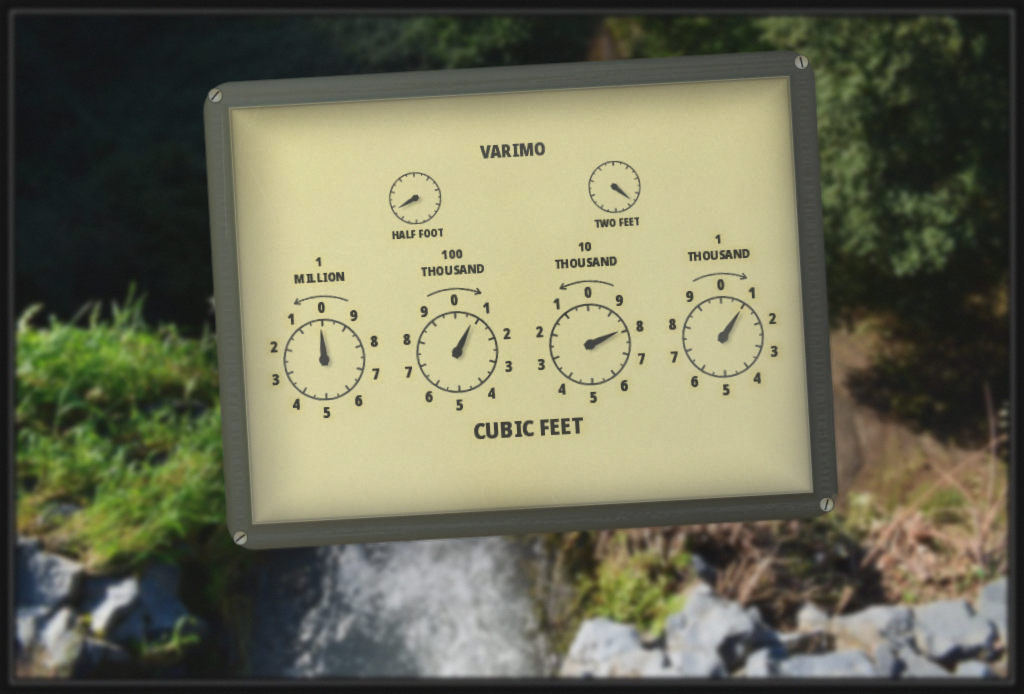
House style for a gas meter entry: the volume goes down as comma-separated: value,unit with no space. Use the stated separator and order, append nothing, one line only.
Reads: 8100,ft³
